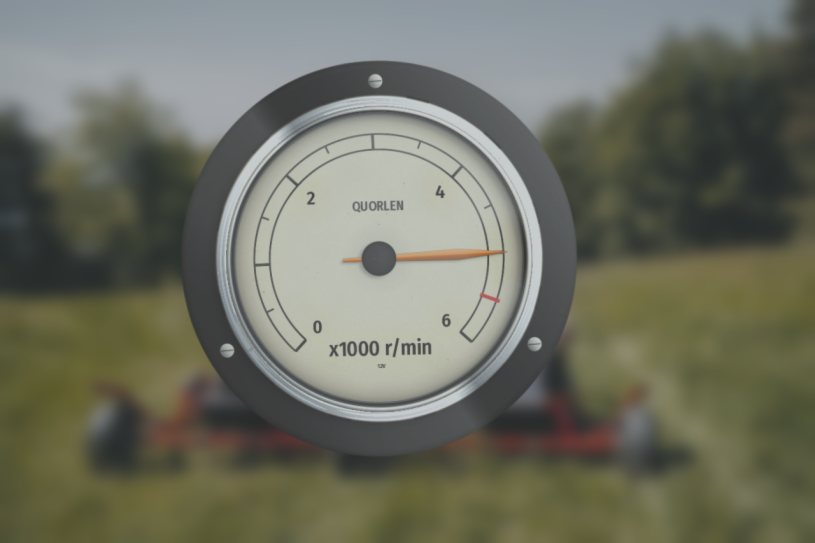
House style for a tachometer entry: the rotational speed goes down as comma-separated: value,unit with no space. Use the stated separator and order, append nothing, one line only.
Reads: 5000,rpm
